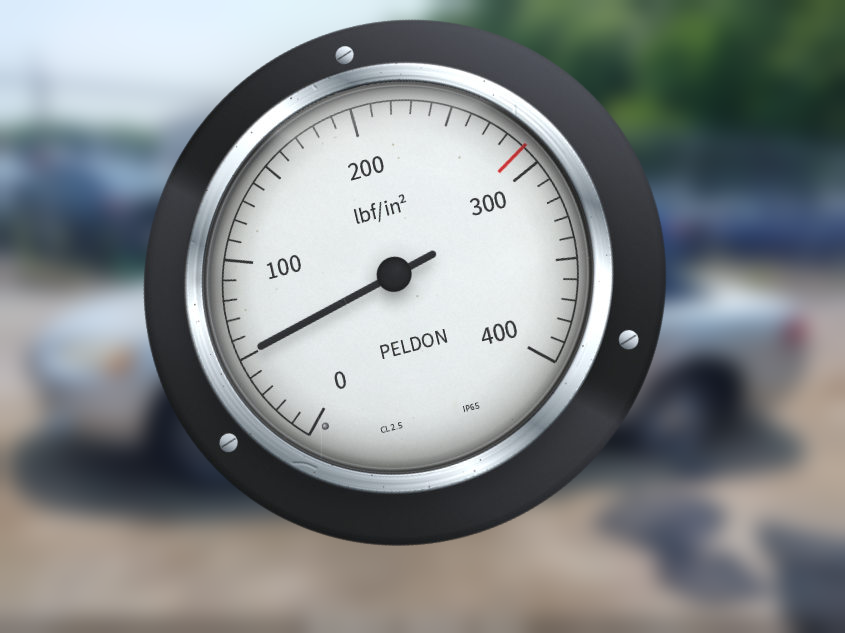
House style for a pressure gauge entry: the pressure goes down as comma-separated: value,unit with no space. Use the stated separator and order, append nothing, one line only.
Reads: 50,psi
